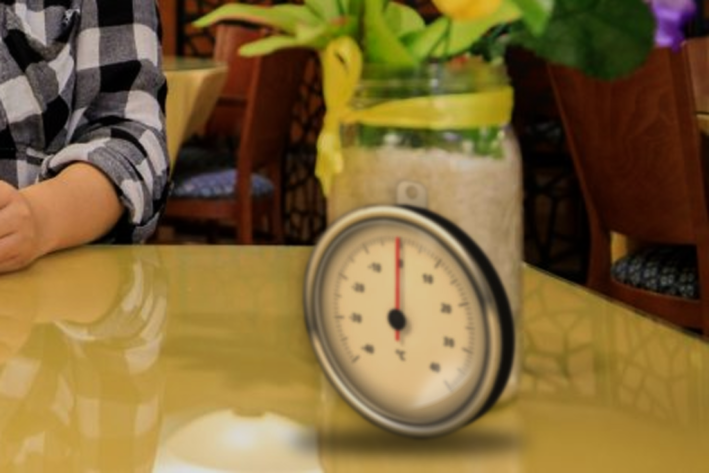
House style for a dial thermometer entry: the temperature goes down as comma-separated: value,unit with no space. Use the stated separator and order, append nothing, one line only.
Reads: 0,°C
